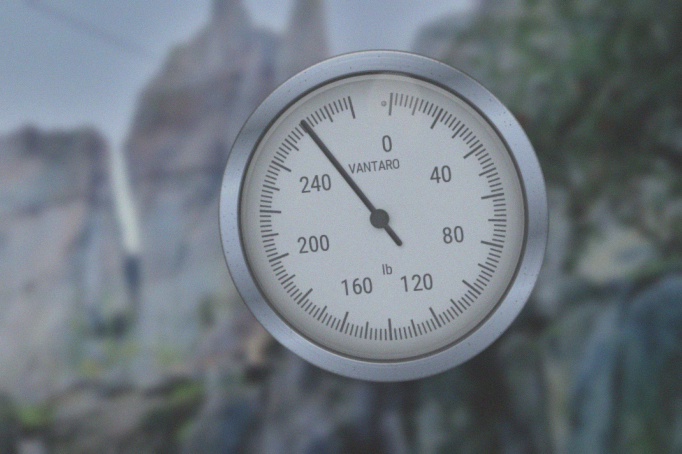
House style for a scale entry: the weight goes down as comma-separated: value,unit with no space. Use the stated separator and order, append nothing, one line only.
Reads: 260,lb
